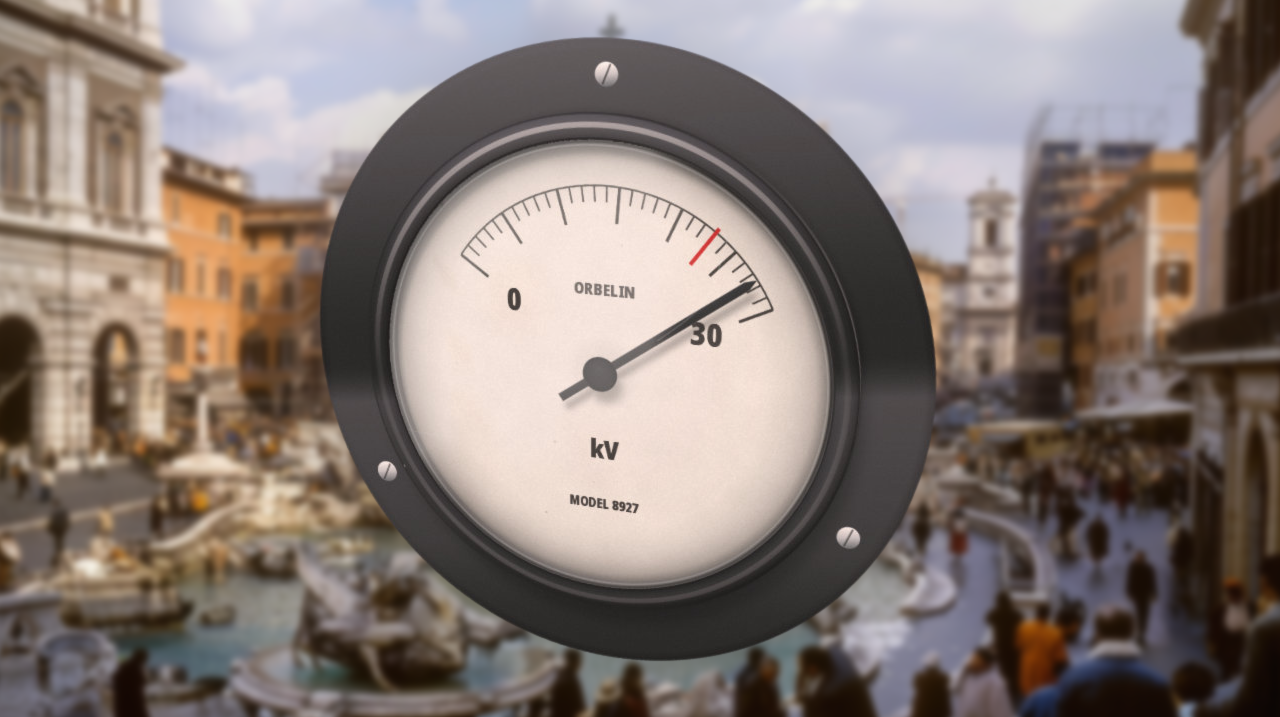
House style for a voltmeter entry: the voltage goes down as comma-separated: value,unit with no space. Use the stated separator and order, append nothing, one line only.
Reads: 27.5,kV
